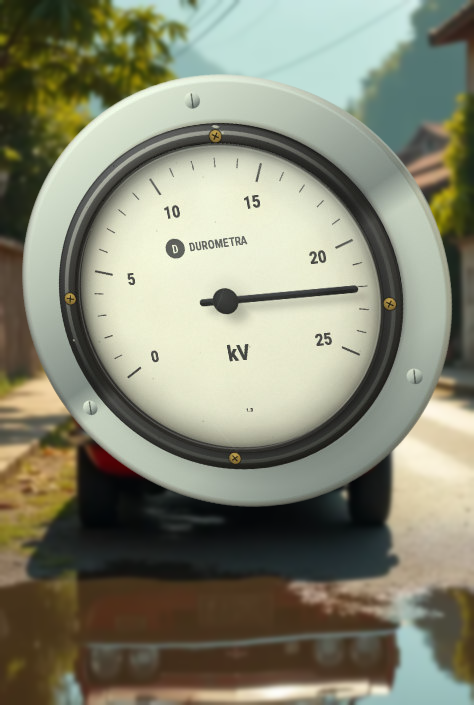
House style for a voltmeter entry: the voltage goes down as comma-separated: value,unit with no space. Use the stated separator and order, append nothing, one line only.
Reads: 22,kV
